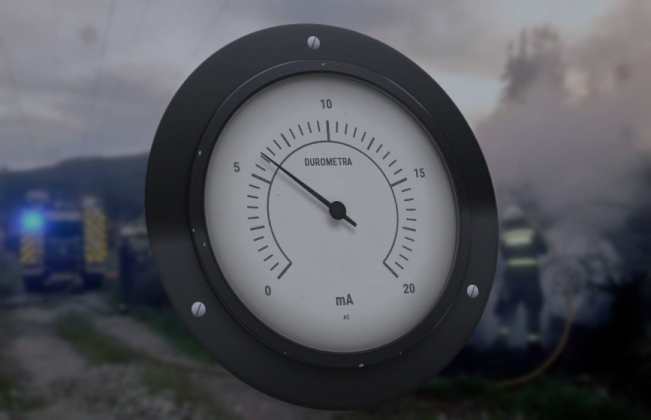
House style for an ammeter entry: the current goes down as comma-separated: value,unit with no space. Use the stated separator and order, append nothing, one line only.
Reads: 6,mA
